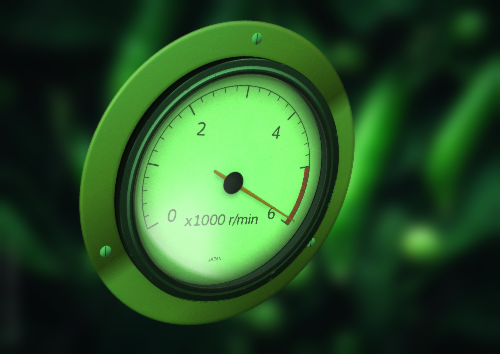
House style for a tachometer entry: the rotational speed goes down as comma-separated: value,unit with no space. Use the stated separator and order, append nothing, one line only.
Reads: 5900,rpm
